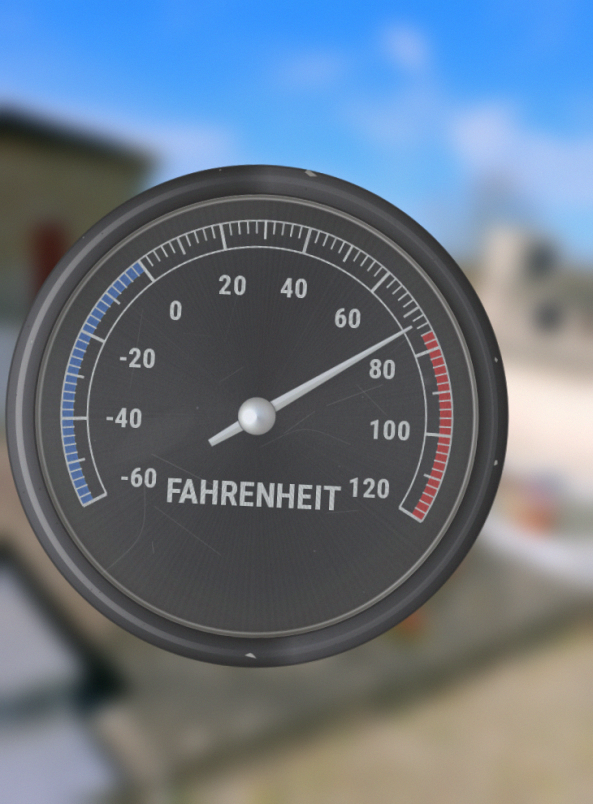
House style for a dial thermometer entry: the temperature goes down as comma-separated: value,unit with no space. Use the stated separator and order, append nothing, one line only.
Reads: 73,°F
